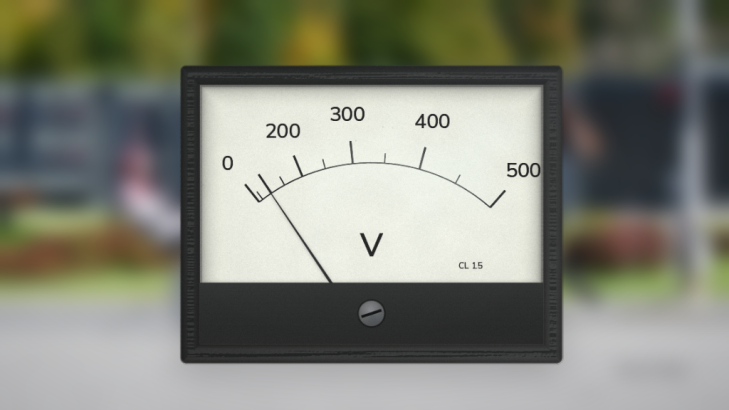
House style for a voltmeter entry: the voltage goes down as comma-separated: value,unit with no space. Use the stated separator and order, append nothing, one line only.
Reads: 100,V
